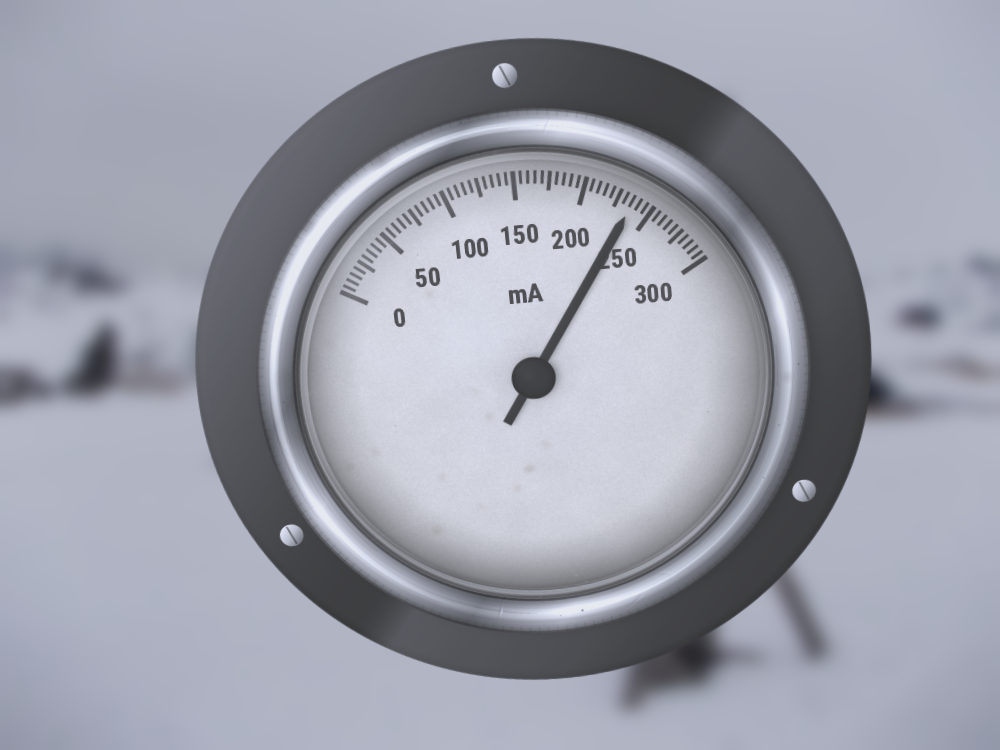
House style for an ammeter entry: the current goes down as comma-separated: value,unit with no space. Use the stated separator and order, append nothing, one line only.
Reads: 235,mA
